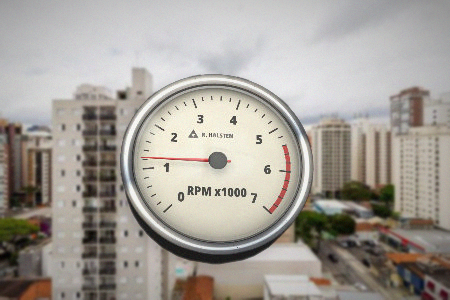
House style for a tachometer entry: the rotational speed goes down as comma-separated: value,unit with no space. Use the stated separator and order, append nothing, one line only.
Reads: 1200,rpm
